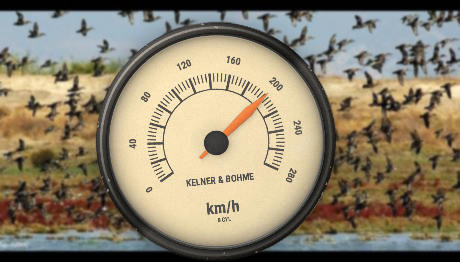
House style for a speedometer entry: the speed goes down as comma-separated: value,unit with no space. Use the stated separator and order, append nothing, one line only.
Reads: 200,km/h
